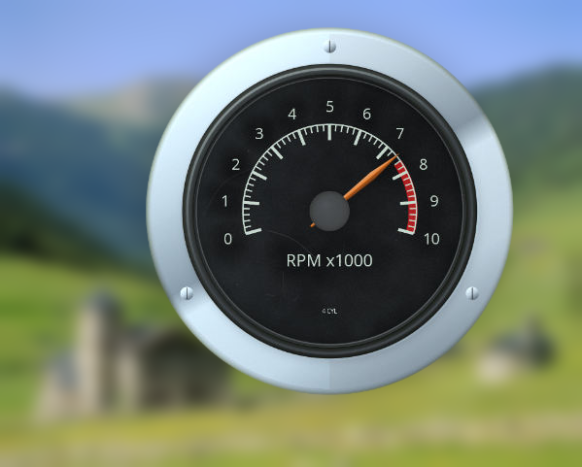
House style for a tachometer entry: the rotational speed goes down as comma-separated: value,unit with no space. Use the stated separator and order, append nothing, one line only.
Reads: 7400,rpm
